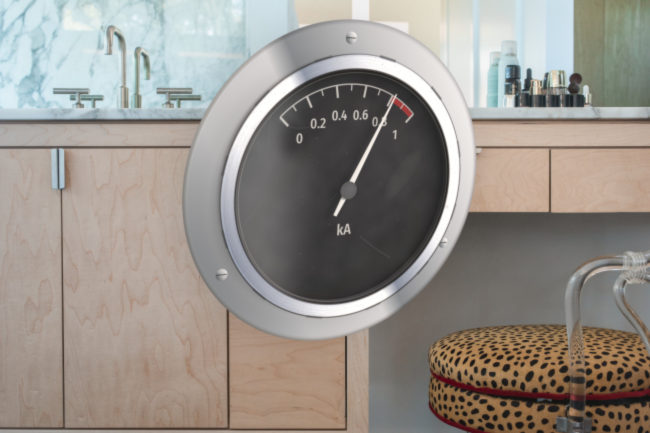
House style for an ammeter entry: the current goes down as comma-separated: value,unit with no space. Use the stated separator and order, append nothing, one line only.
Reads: 0.8,kA
